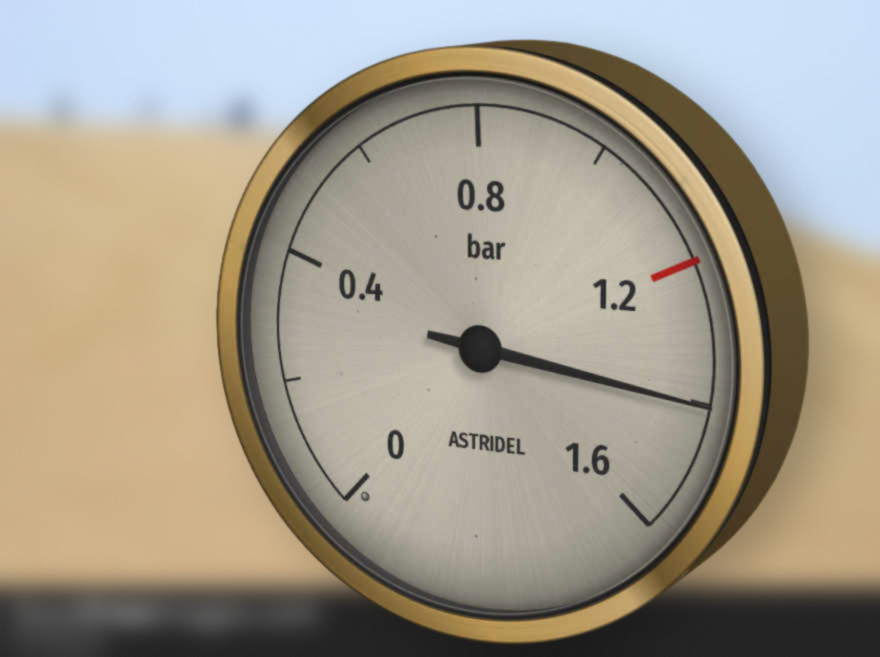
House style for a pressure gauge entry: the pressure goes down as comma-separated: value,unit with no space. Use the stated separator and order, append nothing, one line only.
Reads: 1.4,bar
